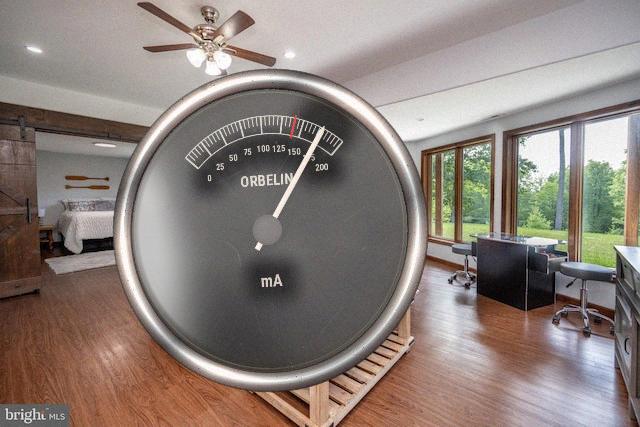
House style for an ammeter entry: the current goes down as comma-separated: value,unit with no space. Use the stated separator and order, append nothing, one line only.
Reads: 175,mA
